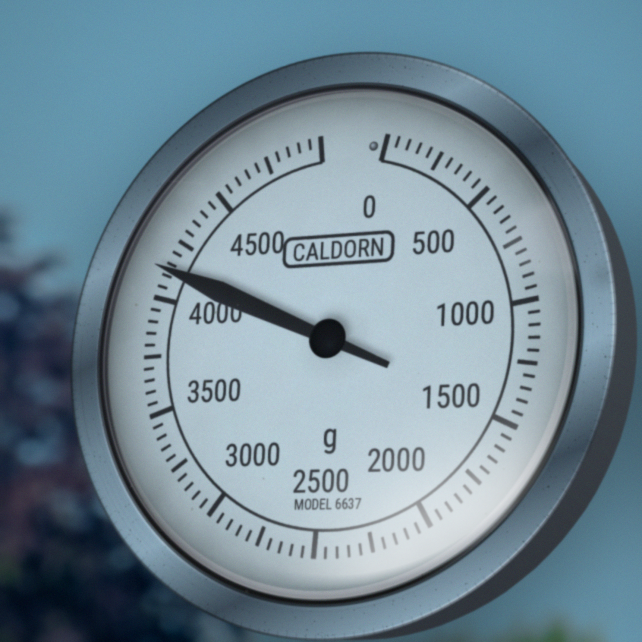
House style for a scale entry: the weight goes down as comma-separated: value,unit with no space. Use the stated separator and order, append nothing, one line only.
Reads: 4125,g
